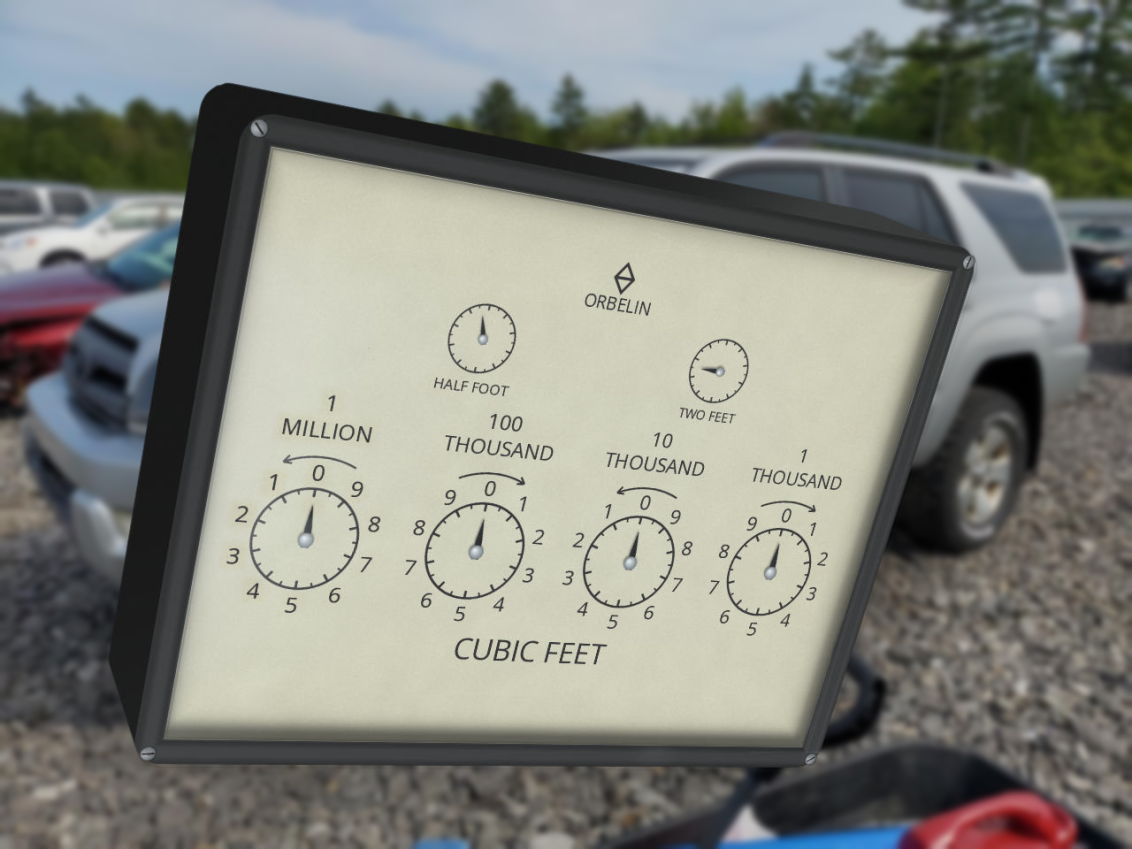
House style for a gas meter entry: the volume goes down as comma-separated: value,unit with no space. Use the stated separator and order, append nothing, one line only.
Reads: 0,ft³
